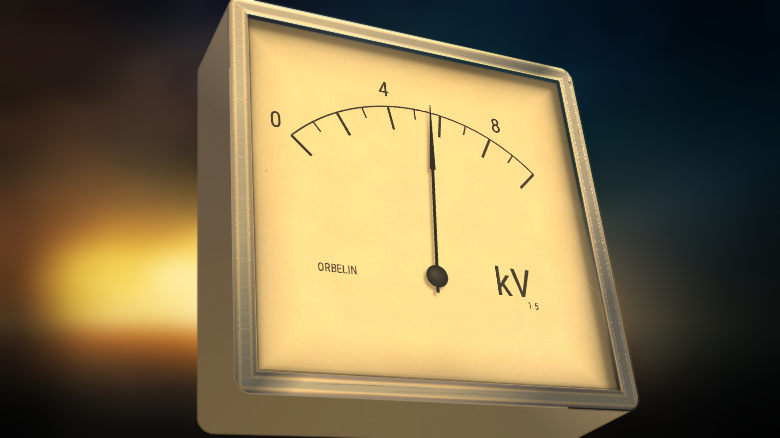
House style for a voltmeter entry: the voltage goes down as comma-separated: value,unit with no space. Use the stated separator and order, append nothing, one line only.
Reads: 5.5,kV
